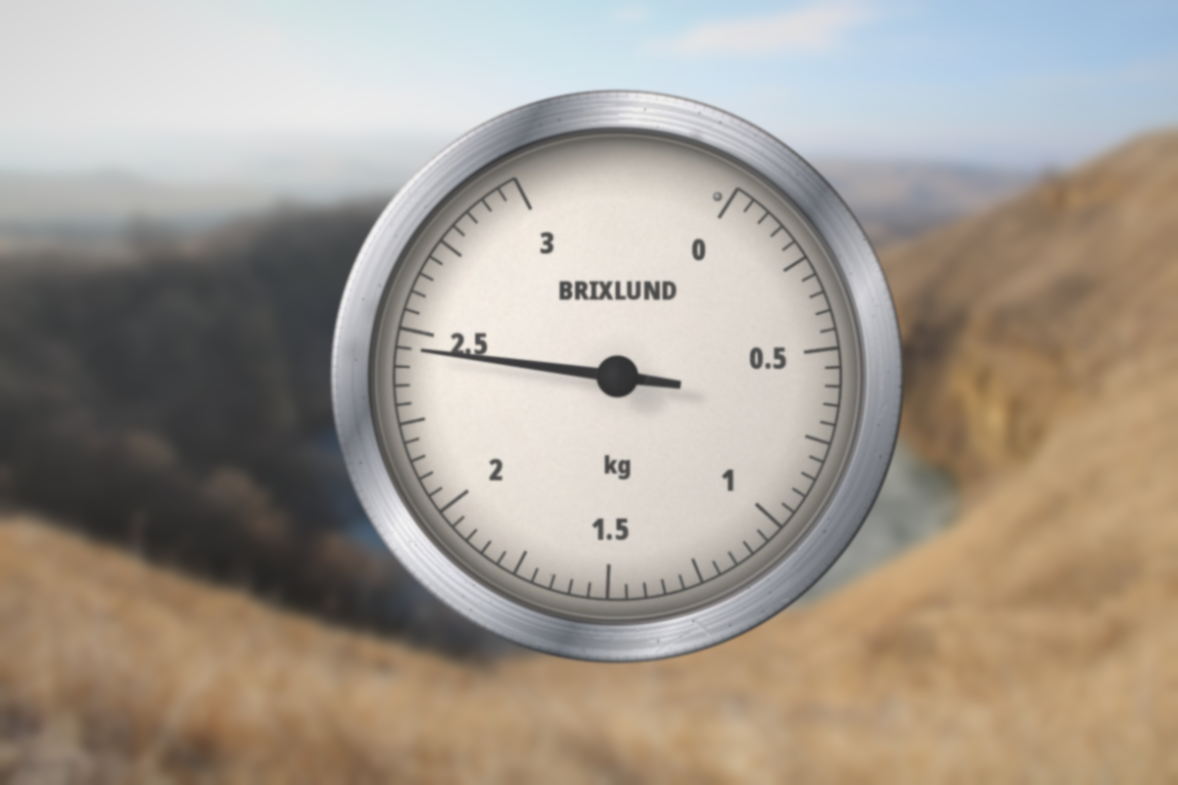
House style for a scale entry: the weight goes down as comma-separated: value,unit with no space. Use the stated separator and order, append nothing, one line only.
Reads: 2.45,kg
